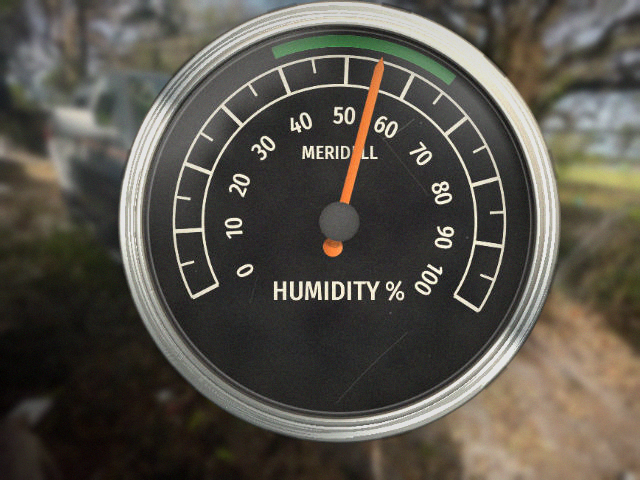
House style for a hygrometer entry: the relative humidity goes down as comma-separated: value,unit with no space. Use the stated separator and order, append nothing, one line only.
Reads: 55,%
